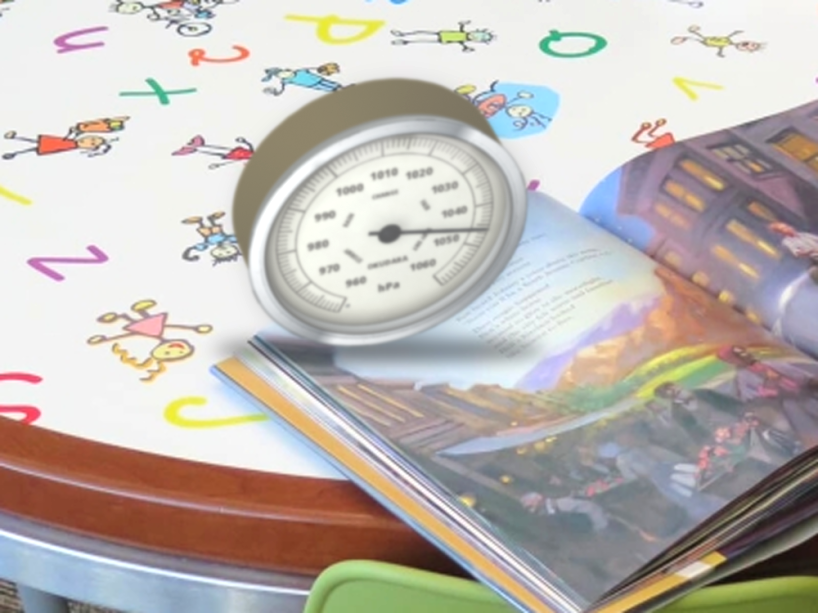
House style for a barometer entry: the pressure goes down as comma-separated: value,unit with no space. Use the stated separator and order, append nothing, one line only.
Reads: 1045,hPa
